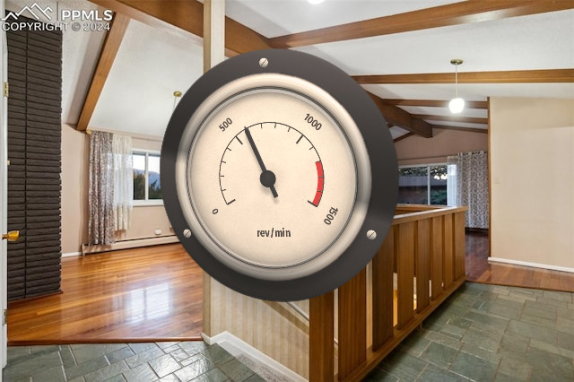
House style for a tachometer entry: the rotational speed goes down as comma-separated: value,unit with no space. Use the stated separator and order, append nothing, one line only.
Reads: 600,rpm
